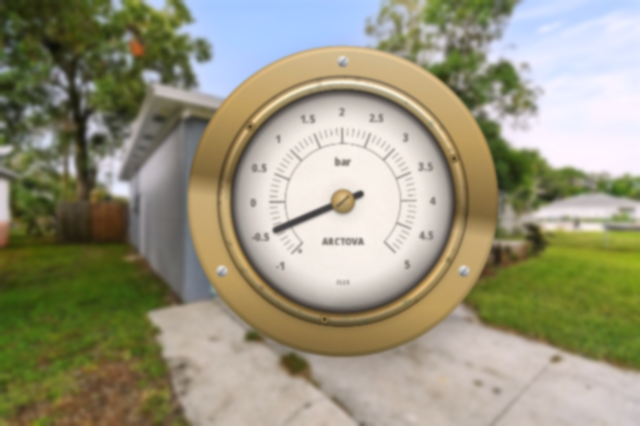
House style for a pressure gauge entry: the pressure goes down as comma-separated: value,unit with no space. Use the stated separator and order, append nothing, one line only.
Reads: -0.5,bar
